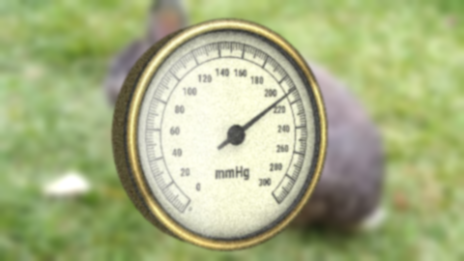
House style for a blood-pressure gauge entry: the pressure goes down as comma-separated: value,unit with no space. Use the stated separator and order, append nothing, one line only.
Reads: 210,mmHg
